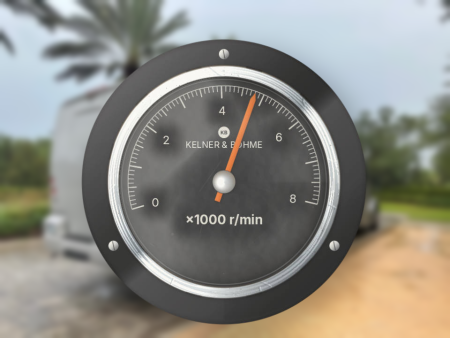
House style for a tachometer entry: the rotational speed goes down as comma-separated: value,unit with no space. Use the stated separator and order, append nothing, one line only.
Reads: 4800,rpm
